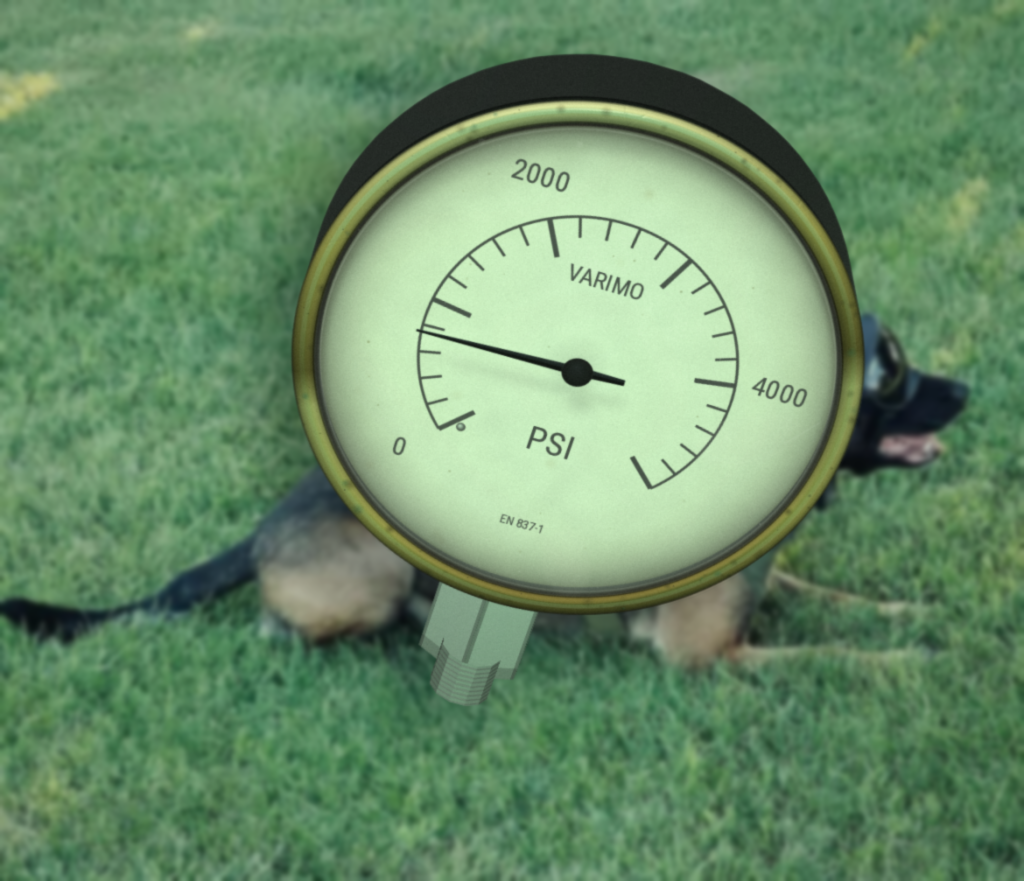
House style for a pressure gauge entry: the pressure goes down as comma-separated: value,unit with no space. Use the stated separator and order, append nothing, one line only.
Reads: 800,psi
